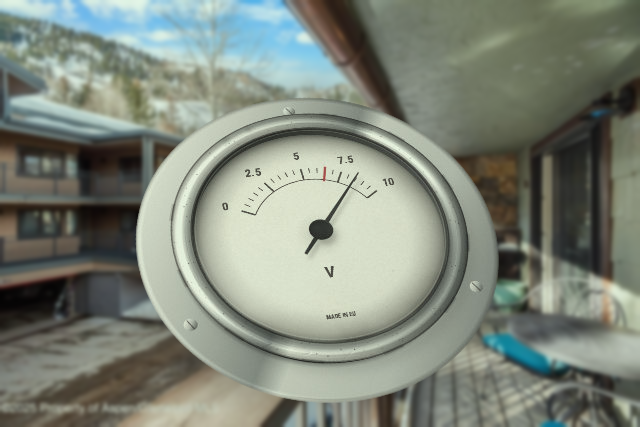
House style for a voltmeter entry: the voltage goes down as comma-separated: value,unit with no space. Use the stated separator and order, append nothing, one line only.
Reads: 8.5,V
